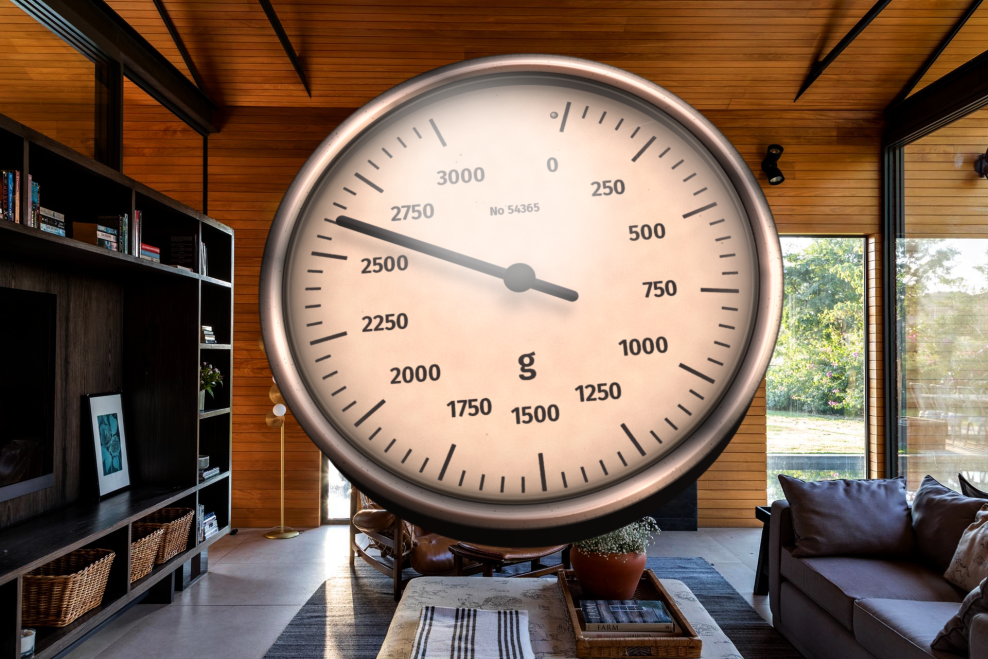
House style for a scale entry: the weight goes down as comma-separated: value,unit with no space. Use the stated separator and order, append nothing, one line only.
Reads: 2600,g
